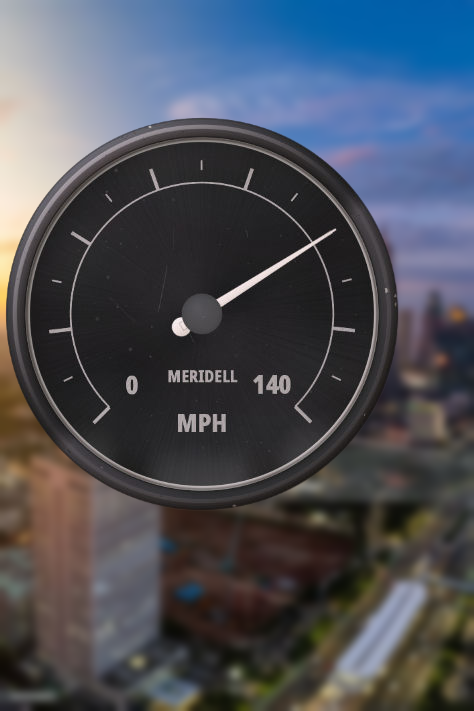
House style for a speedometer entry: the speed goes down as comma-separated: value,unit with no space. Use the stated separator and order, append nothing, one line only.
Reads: 100,mph
